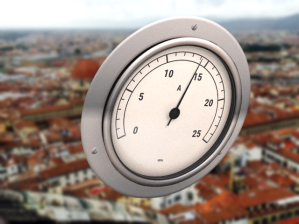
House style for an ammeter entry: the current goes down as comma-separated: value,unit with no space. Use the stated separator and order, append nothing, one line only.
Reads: 14,A
